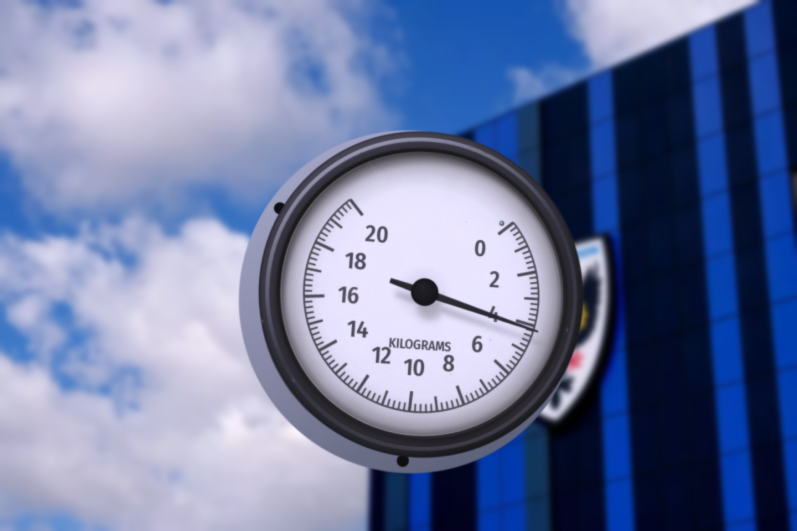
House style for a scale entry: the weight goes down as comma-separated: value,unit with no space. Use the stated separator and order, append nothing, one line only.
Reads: 4.2,kg
